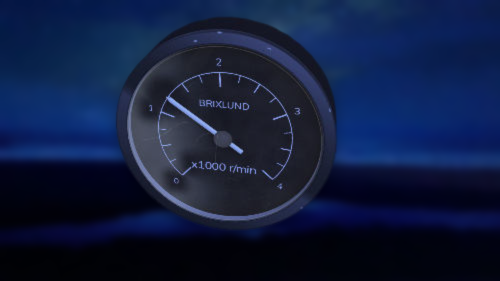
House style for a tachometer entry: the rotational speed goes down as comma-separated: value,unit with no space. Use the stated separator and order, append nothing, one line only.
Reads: 1250,rpm
